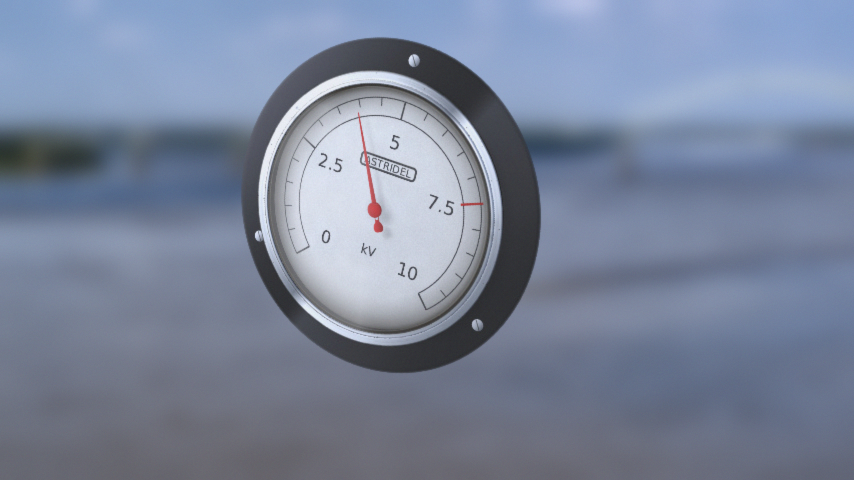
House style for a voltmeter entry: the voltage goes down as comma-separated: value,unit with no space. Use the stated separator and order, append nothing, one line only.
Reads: 4,kV
